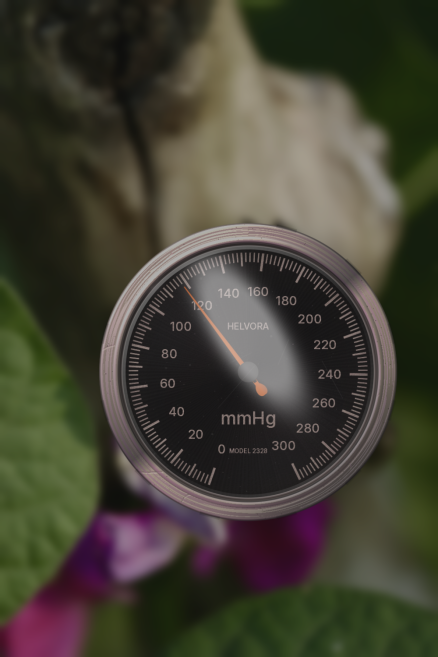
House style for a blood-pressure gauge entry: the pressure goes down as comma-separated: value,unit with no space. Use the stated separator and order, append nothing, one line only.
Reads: 118,mmHg
